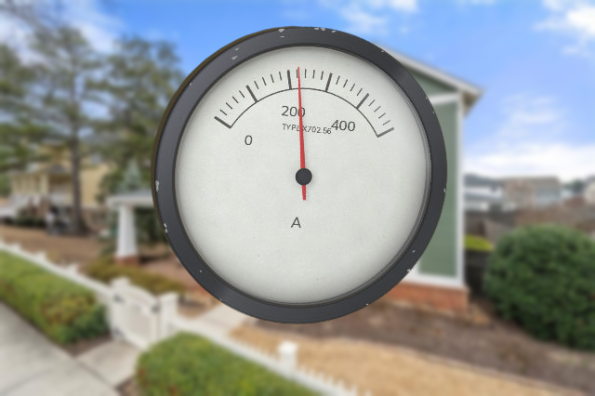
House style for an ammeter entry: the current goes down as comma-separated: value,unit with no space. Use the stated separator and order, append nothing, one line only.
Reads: 220,A
